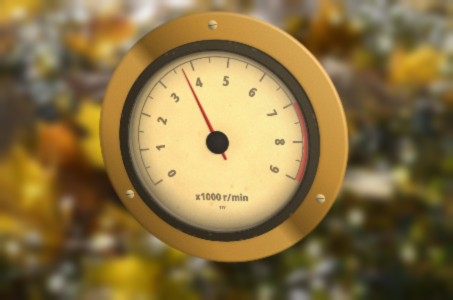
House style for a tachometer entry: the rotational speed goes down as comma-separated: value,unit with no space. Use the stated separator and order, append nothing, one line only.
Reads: 3750,rpm
